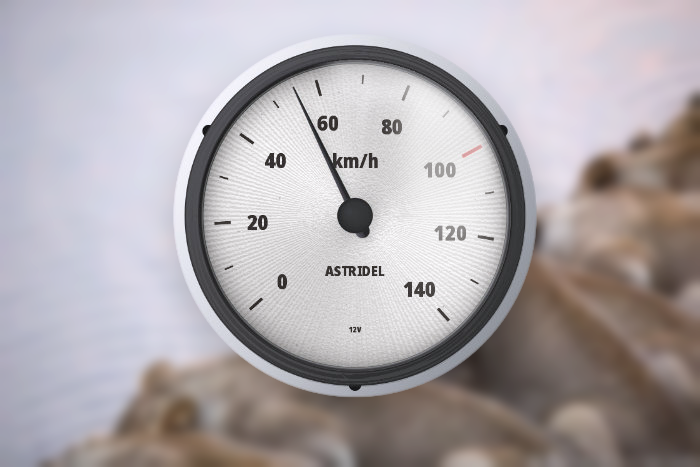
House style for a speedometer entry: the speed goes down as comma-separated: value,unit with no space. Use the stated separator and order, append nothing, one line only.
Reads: 55,km/h
